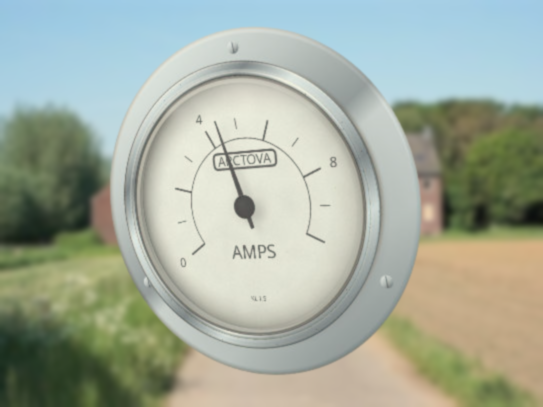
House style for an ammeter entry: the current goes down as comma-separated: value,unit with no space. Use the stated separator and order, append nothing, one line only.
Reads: 4.5,A
